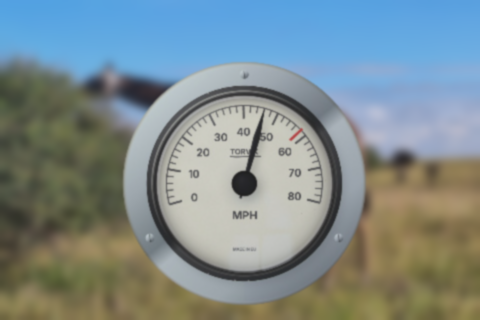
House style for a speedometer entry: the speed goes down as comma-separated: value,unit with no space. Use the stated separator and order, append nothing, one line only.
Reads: 46,mph
